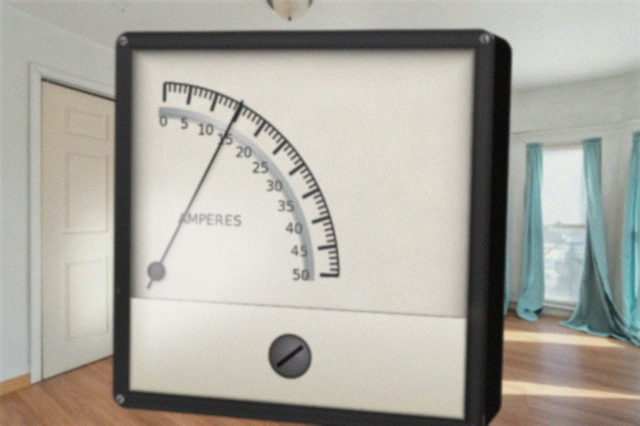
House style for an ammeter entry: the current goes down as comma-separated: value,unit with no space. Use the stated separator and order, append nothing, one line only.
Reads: 15,A
